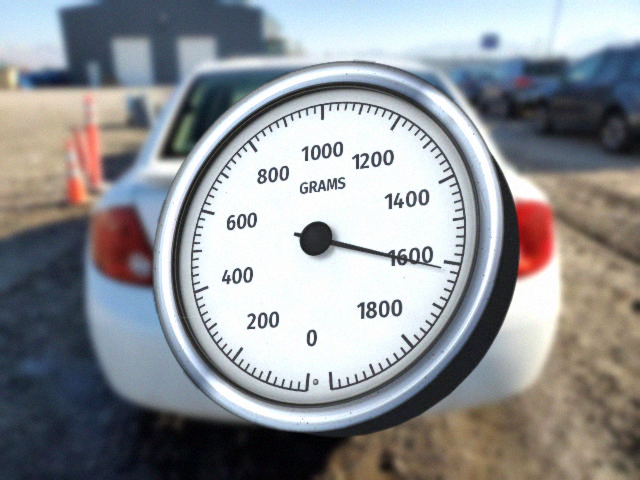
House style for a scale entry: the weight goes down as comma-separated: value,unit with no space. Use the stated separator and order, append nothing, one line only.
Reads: 1620,g
